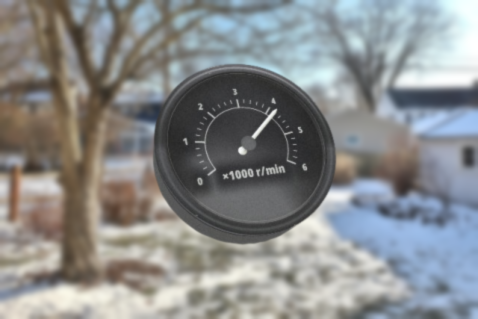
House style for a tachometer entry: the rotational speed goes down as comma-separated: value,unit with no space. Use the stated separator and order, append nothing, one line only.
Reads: 4200,rpm
